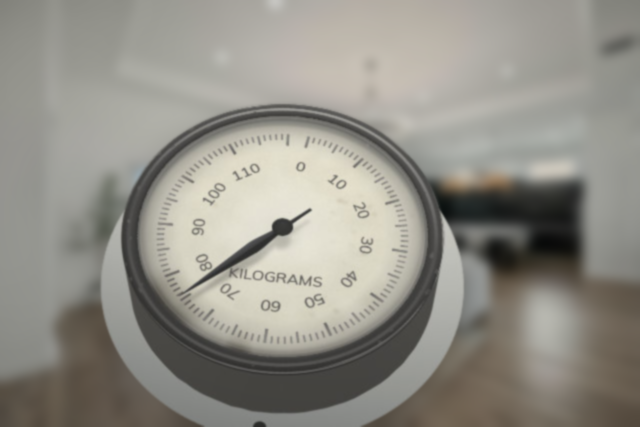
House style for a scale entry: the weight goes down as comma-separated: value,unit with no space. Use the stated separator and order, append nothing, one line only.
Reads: 75,kg
